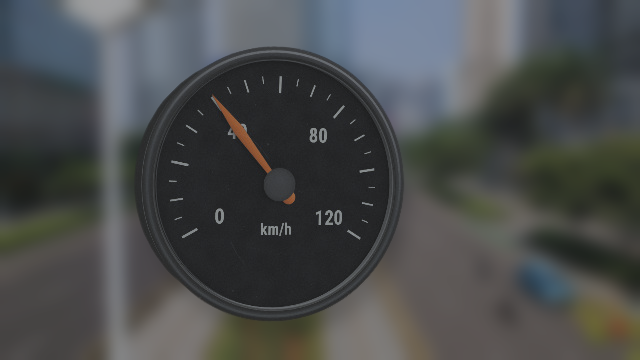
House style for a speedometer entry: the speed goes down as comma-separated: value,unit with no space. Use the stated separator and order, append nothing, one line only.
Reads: 40,km/h
